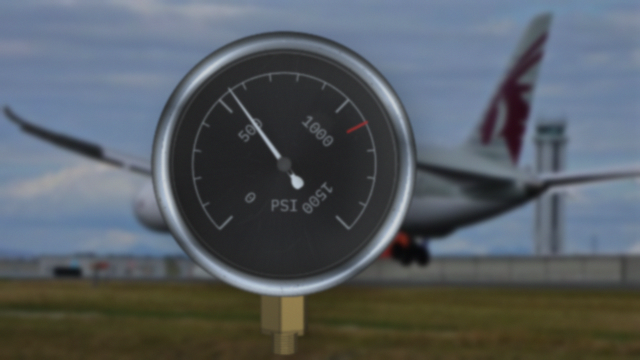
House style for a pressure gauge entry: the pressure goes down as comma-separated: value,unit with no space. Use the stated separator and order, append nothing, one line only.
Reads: 550,psi
